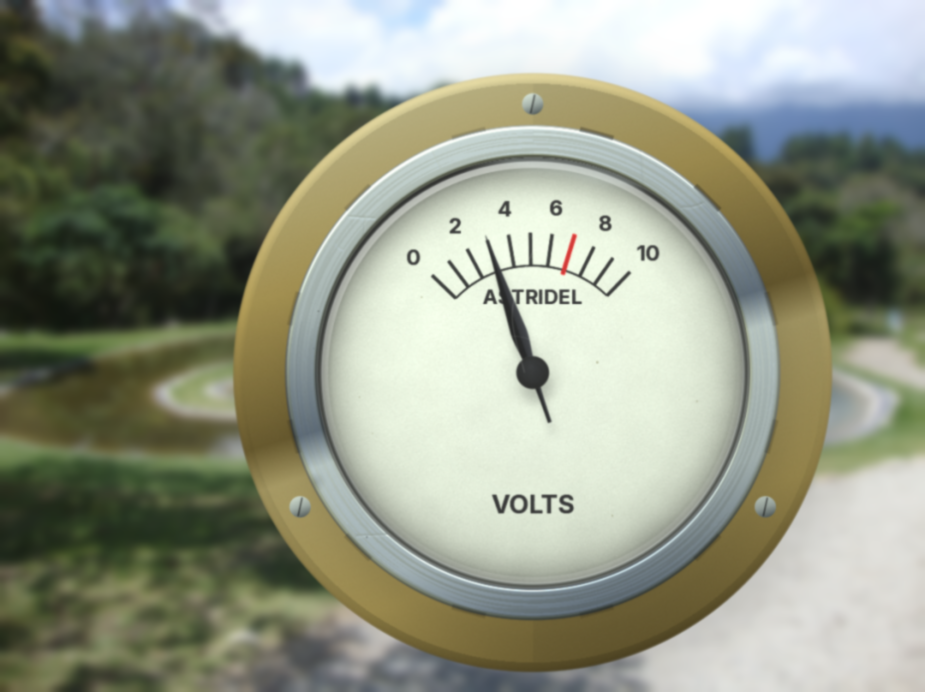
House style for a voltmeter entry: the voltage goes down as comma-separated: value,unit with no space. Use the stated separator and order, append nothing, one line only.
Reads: 3,V
